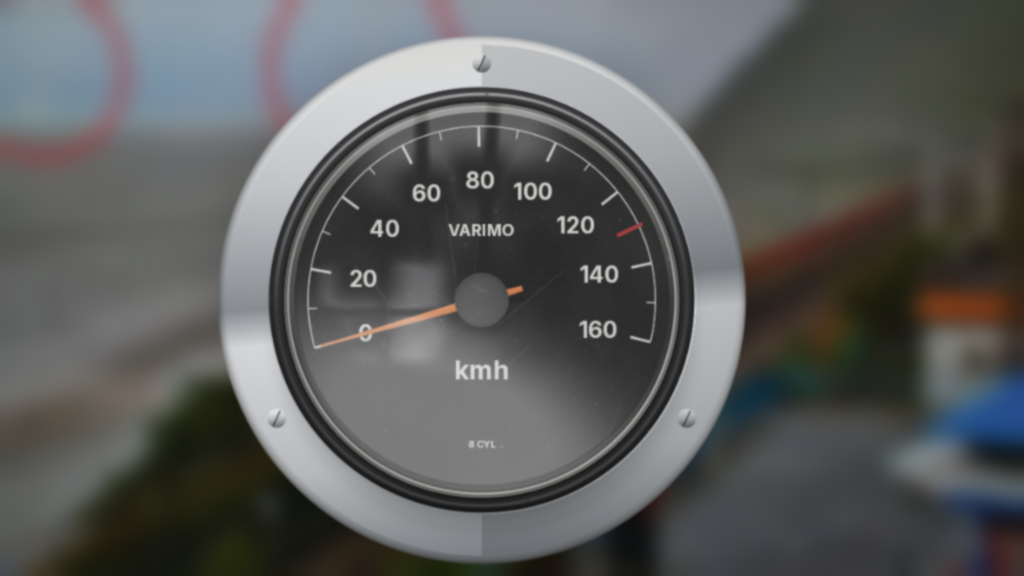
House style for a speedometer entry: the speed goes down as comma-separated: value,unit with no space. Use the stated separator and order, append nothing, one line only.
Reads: 0,km/h
